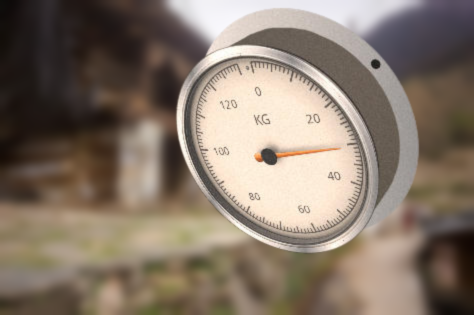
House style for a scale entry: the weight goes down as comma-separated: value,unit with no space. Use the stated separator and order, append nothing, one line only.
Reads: 30,kg
